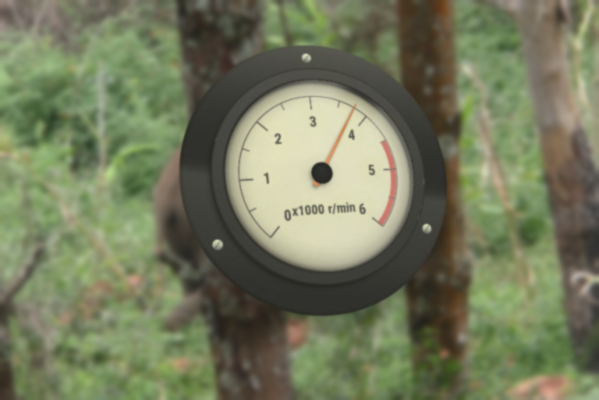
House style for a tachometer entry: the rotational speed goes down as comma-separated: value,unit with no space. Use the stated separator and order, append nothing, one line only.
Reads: 3750,rpm
